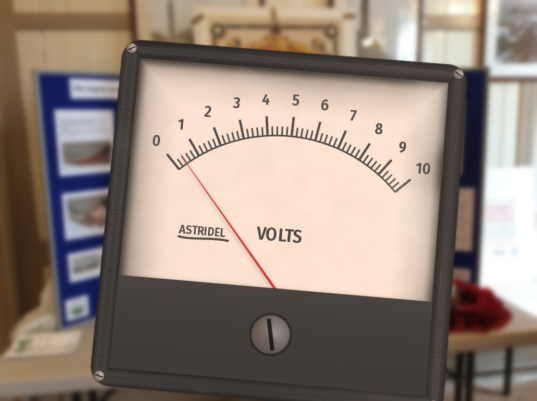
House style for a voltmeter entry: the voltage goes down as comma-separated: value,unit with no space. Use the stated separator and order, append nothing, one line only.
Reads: 0.4,V
